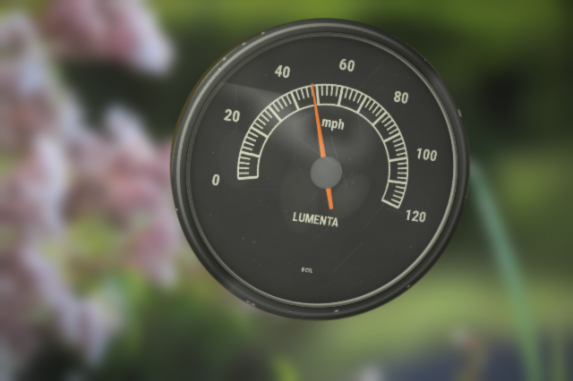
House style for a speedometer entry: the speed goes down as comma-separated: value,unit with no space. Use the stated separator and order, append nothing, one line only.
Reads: 48,mph
